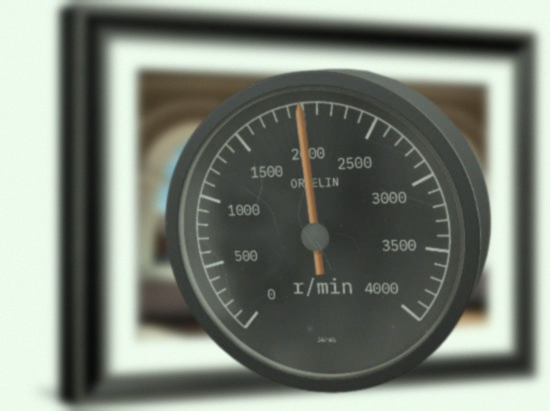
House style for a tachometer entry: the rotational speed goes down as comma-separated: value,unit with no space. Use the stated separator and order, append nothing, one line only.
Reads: 2000,rpm
